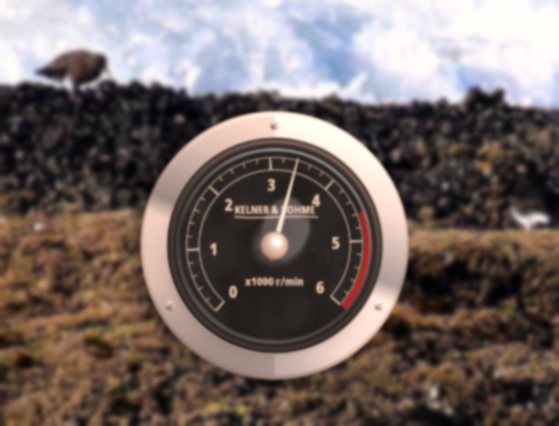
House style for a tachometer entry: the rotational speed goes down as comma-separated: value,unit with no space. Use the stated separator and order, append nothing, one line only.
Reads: 3400,rpm
